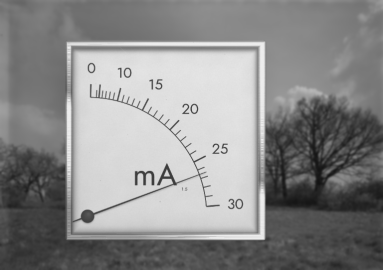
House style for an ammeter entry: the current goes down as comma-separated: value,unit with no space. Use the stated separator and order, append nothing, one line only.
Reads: 26.5,mA
